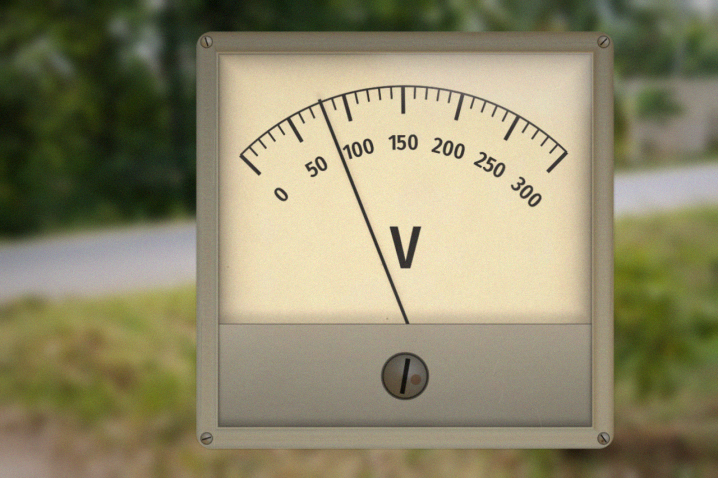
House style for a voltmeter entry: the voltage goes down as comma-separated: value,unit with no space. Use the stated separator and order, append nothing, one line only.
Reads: 80,V
